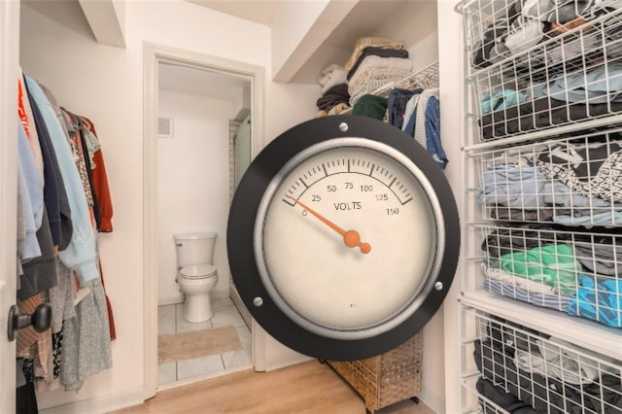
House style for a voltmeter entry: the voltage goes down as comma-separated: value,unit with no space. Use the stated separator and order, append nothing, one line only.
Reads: 5,V
